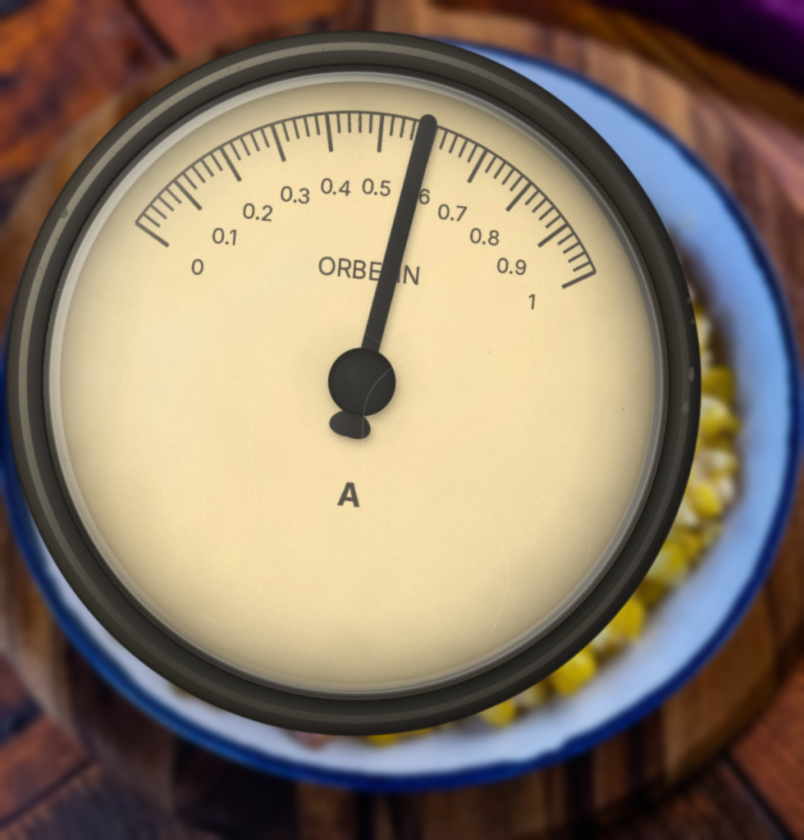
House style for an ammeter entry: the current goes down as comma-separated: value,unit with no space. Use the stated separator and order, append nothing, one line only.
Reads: 0.58,A
